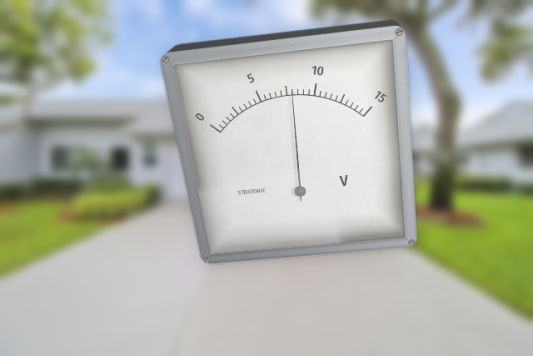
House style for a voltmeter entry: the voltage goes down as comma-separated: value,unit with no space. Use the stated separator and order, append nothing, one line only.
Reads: 8,V
